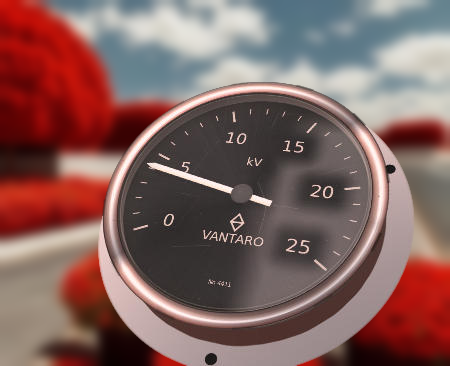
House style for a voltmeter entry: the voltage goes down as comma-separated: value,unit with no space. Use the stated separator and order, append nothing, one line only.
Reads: 4,kV
